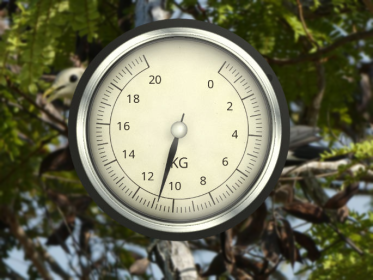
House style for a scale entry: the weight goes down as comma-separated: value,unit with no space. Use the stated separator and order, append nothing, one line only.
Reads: 10.8,kg
